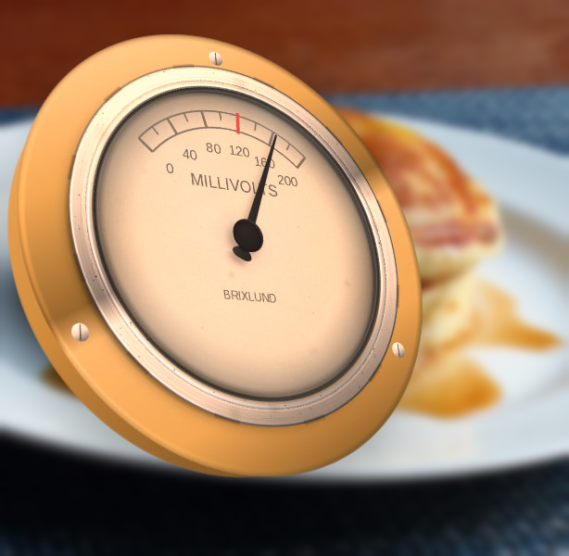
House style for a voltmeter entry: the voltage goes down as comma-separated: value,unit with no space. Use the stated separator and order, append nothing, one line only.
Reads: 160,mV
